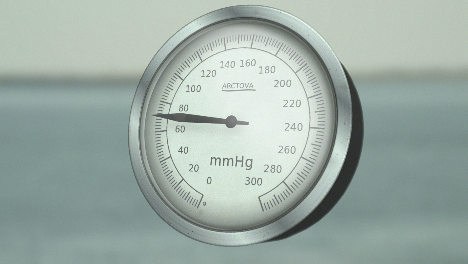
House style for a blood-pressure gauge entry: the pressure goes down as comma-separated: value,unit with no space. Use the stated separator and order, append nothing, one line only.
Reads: 70,mmHg
